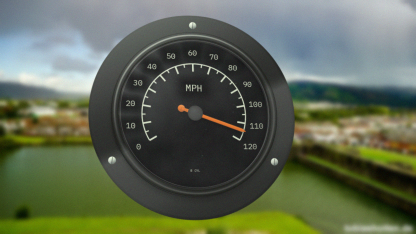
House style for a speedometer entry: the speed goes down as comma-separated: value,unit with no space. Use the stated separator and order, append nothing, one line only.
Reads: 115,mph
